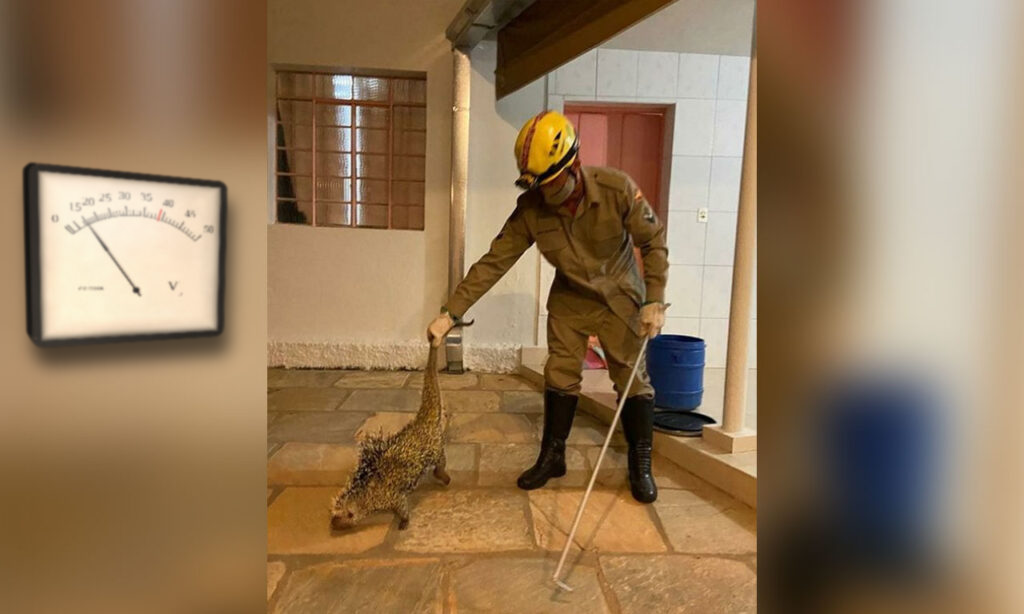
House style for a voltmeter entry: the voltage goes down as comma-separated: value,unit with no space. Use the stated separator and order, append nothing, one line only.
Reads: 15,V
